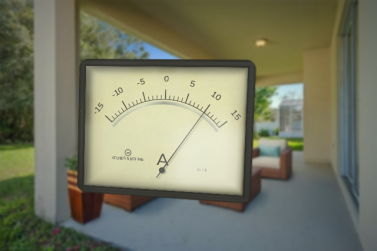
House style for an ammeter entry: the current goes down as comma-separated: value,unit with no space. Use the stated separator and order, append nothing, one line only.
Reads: 10,A
